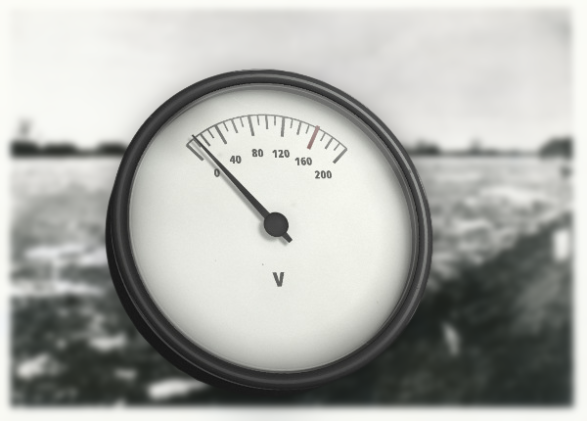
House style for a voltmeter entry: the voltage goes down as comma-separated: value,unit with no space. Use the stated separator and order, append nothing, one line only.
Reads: 10,V
